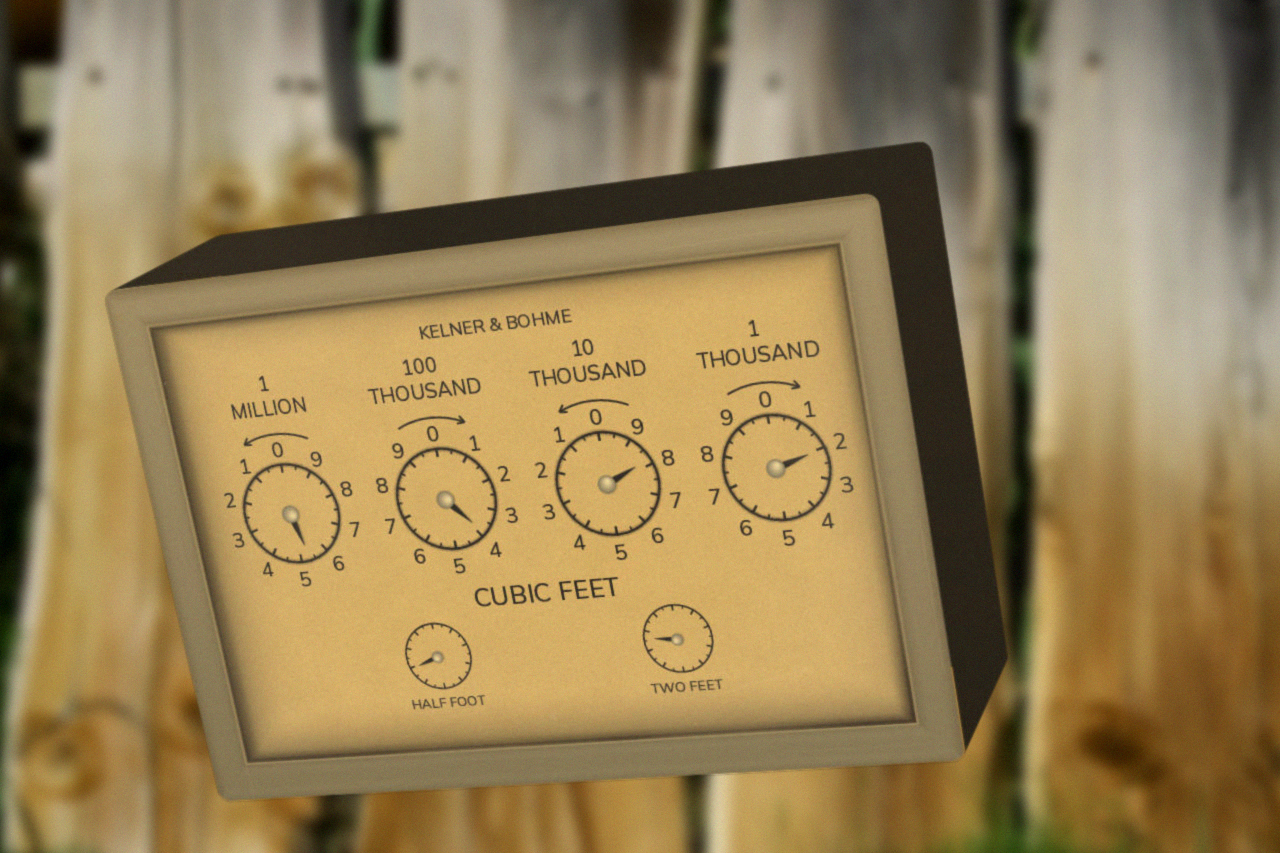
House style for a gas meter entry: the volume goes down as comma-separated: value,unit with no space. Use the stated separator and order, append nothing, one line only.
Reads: 538200,ft³
